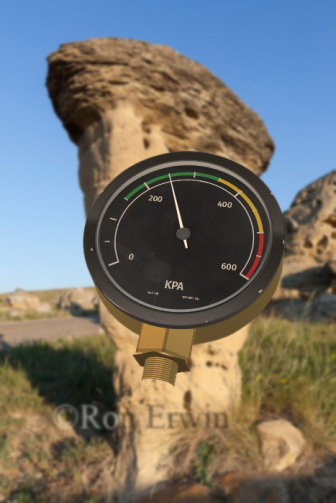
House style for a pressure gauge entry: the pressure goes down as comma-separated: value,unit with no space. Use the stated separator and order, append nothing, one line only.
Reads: 250,kPa
